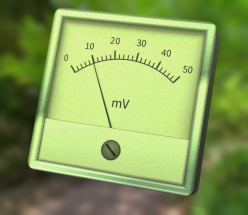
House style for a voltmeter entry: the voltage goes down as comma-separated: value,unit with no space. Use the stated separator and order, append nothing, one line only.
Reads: 10,mV
